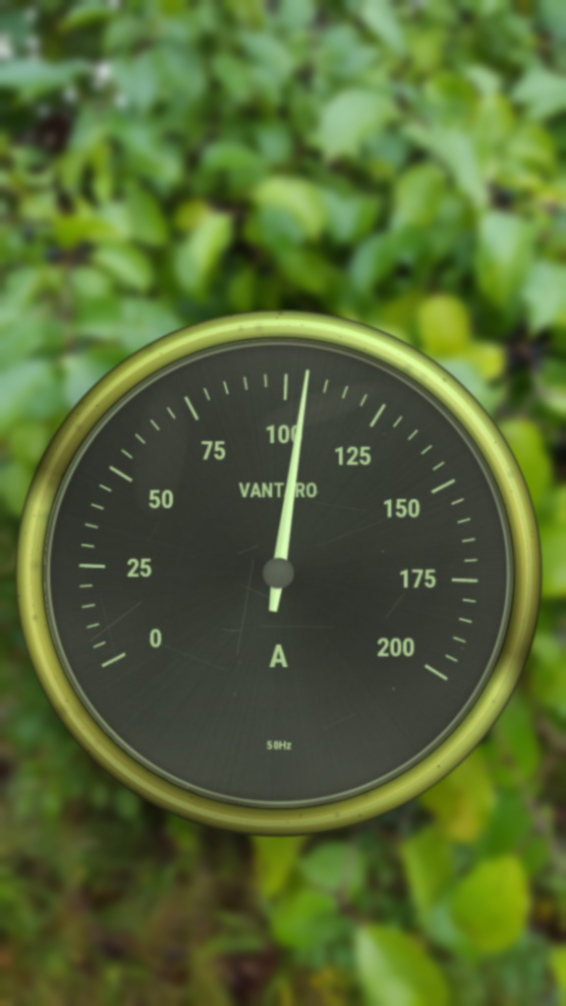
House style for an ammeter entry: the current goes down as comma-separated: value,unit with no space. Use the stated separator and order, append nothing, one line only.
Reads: 105,A
